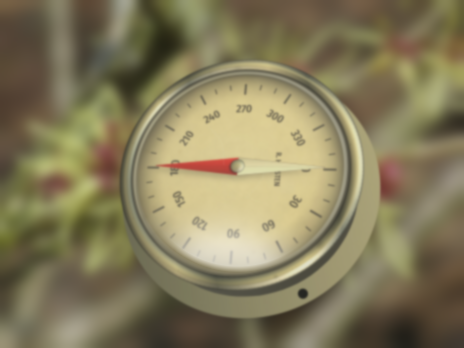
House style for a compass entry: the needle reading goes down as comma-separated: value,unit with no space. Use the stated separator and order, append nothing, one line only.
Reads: 180,°
